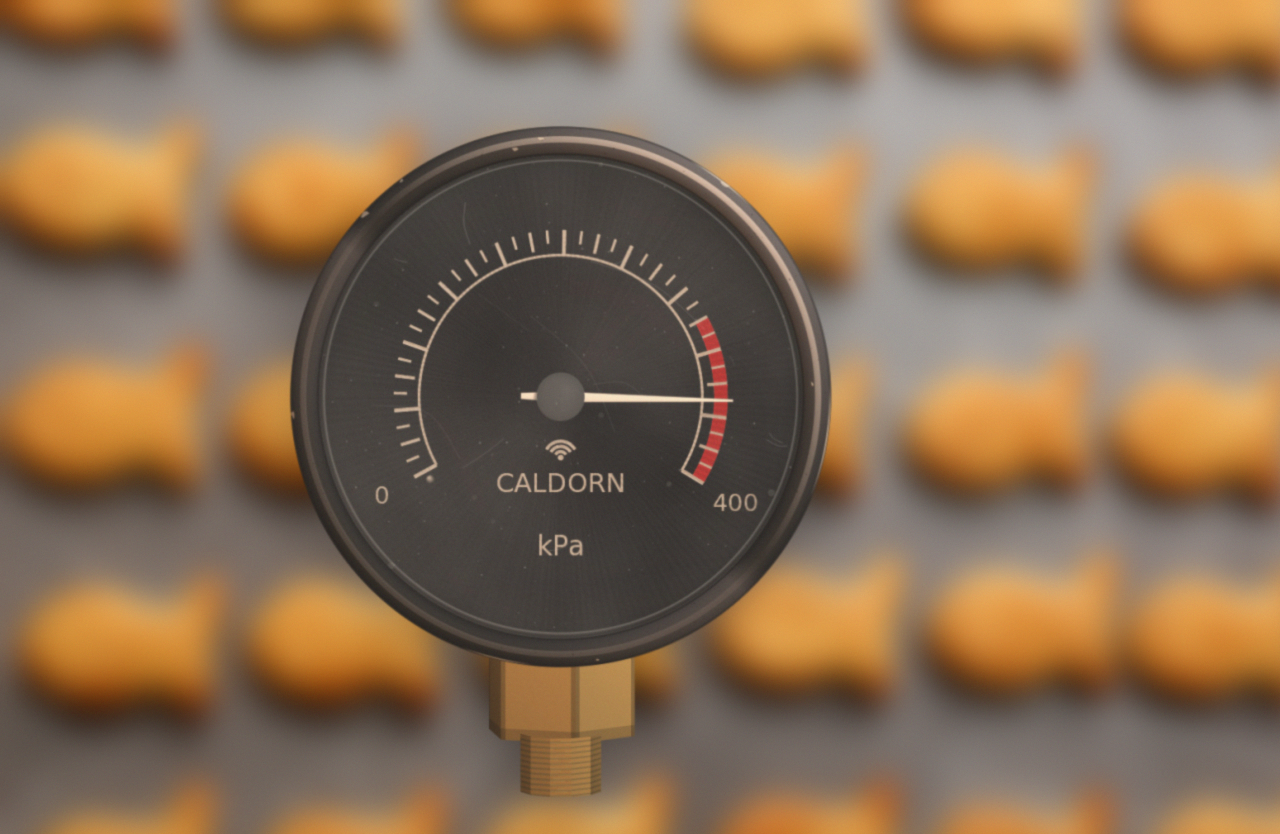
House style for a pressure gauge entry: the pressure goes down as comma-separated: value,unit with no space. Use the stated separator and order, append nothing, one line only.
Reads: 350,kPa
